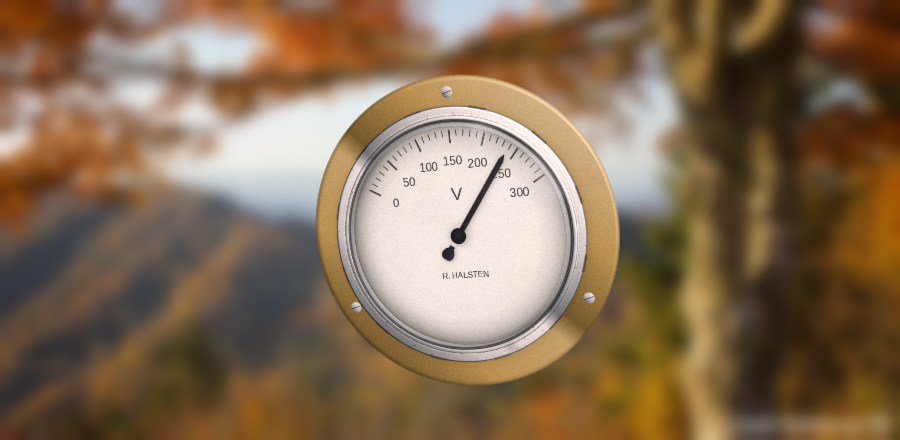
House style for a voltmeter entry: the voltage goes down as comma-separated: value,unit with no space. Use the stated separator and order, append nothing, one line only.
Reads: 240,V
